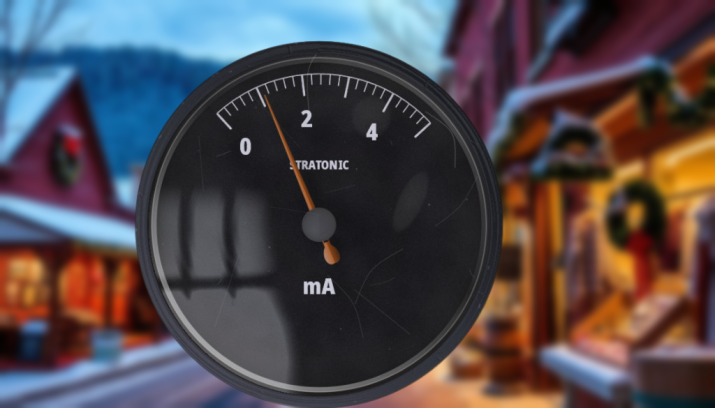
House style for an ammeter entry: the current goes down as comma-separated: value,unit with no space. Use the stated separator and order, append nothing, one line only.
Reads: 1.1,mA
